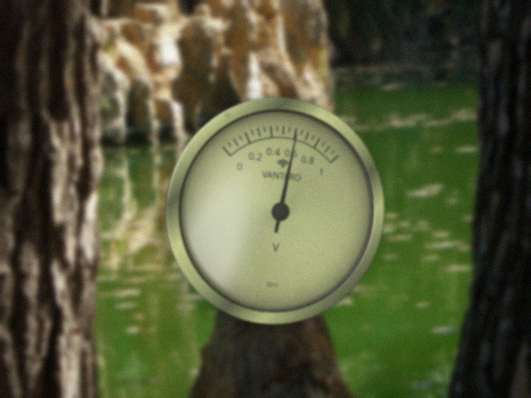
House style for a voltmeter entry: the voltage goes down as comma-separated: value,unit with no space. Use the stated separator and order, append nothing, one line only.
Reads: 0.6,V
